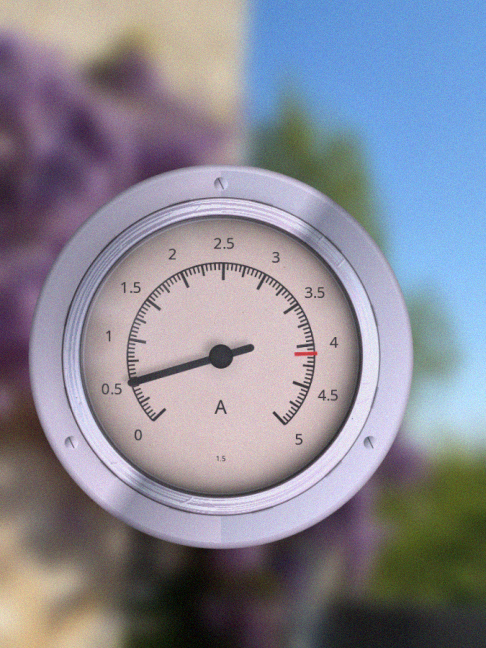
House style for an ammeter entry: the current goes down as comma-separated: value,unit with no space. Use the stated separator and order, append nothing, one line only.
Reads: 0.5,A
